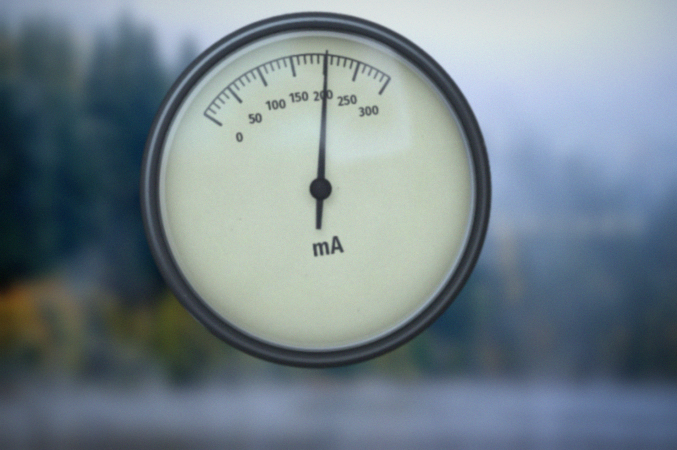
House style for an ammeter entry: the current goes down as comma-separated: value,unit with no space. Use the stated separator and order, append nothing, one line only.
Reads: 200,mA
